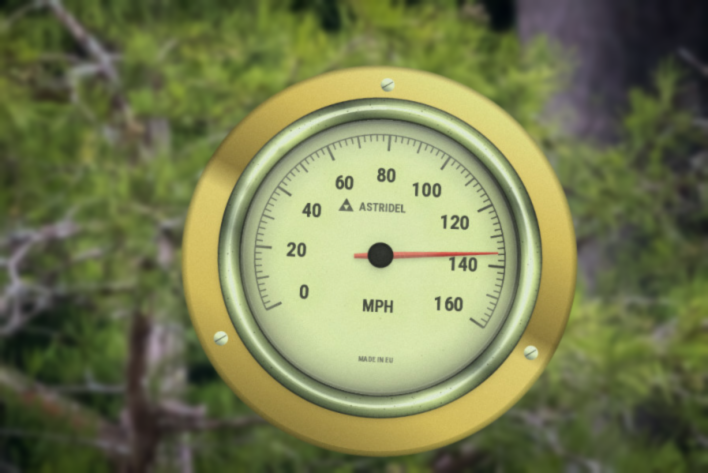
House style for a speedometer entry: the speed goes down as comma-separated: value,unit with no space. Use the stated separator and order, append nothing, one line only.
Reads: 136,mph
